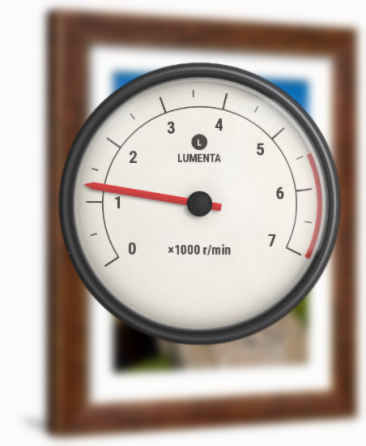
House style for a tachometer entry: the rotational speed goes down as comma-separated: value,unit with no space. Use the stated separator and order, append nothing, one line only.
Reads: 1250,rpm
